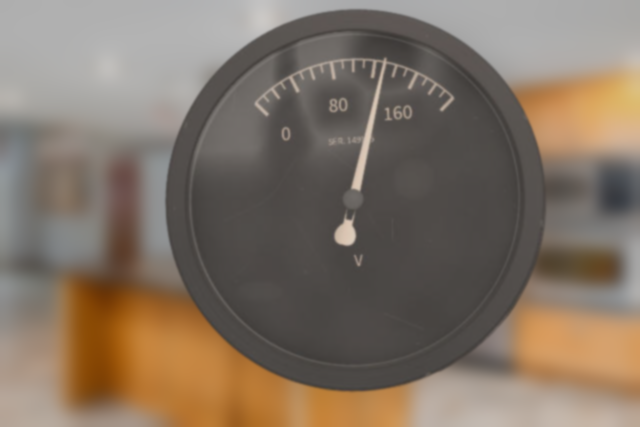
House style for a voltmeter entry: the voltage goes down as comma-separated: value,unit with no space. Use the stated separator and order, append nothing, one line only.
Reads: 130,V
